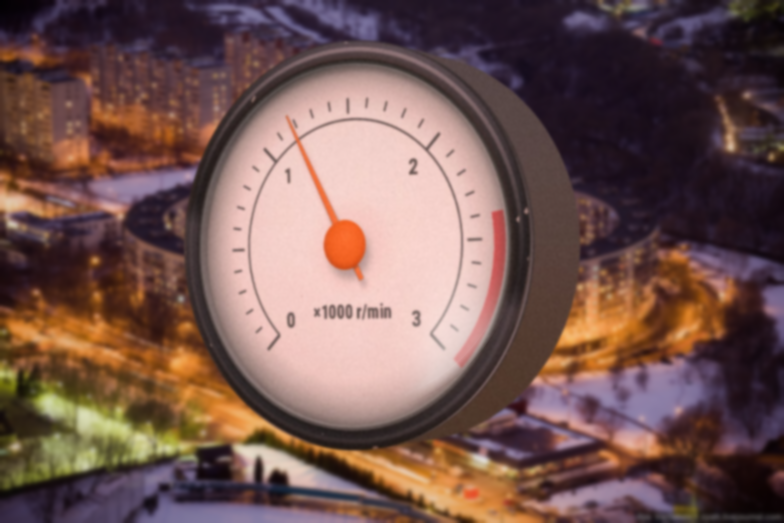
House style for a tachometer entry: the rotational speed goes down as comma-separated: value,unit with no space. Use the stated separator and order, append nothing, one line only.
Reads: 1200,rpm
